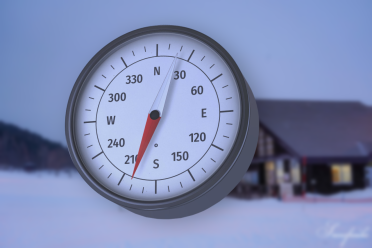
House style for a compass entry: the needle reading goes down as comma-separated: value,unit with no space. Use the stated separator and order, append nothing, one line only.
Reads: 200,°
